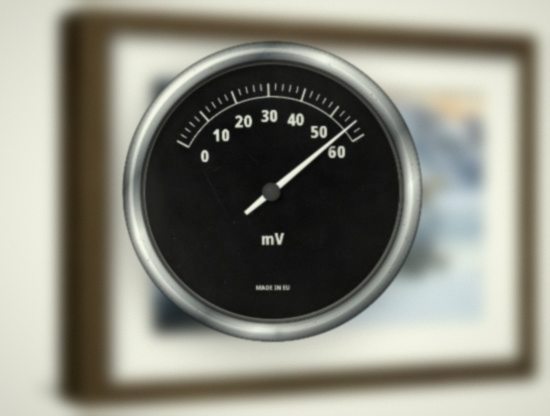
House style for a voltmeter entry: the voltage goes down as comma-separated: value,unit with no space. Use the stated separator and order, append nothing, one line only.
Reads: 56,mV
